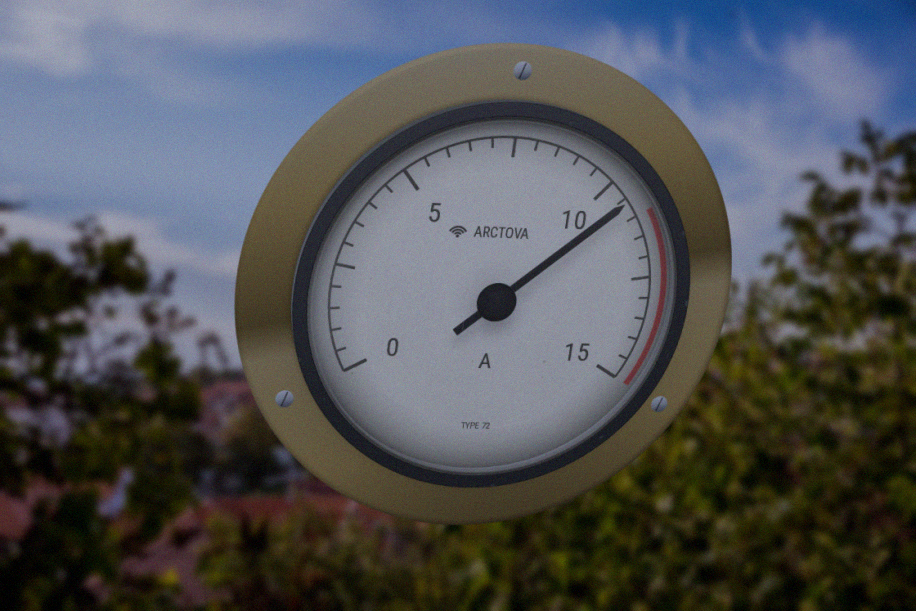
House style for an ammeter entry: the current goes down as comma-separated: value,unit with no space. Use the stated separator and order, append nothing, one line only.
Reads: 10.5,A
